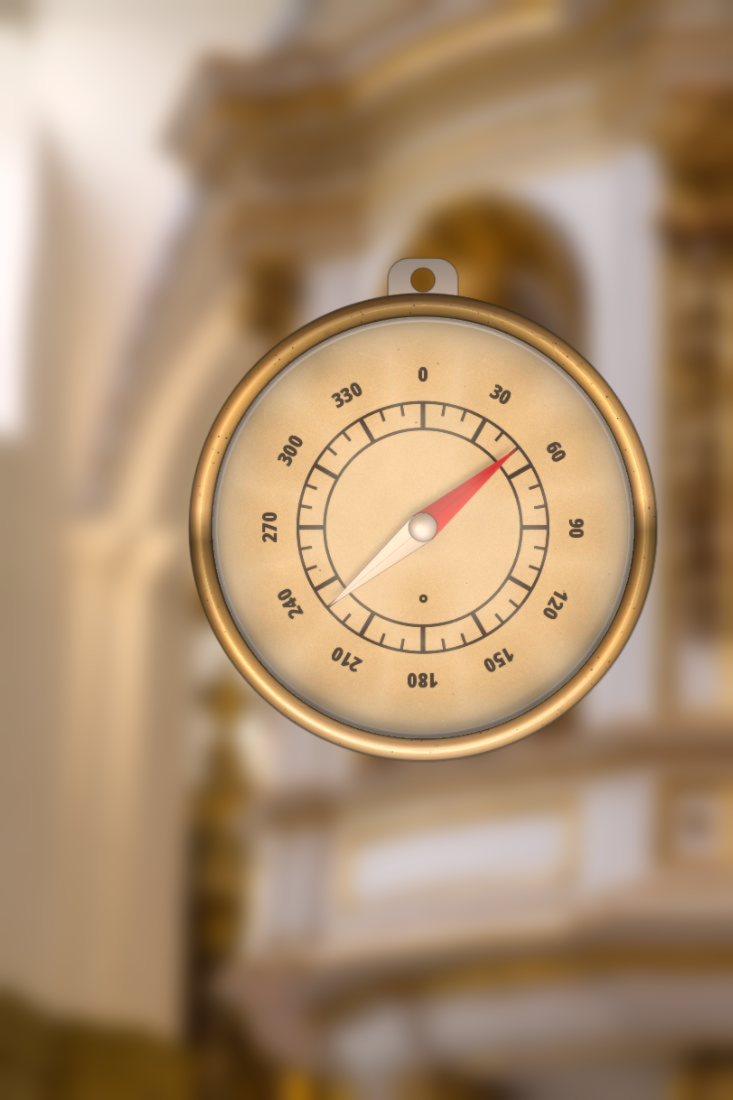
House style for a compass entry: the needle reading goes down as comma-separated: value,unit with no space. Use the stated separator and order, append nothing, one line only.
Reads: 50,°
